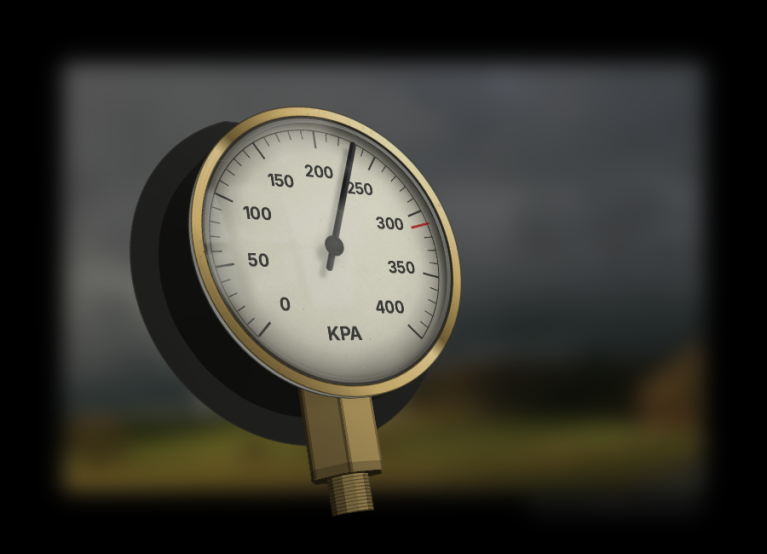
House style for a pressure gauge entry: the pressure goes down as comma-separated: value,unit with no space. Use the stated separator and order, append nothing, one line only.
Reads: 230,kPa
